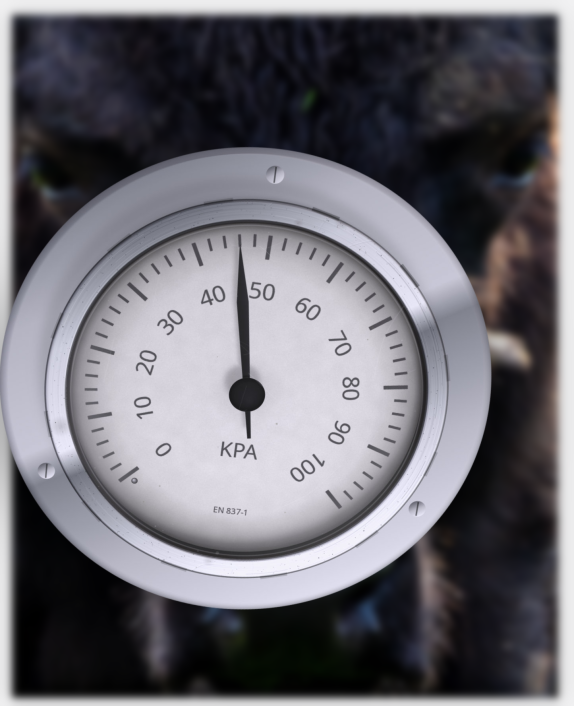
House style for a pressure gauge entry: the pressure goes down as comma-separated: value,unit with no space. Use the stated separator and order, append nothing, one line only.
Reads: 46,kPa
